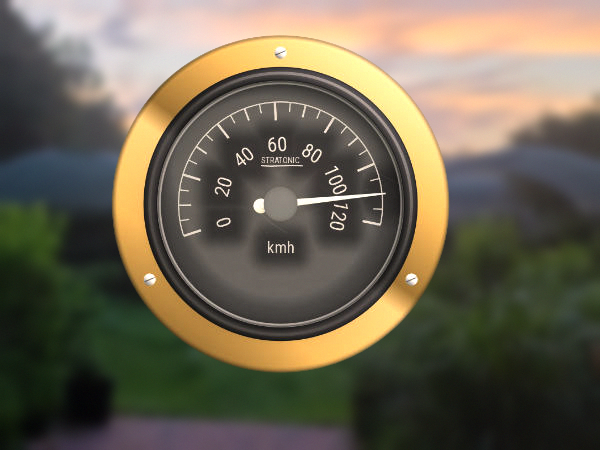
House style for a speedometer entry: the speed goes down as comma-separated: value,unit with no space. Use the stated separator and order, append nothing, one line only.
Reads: 110,km/h
